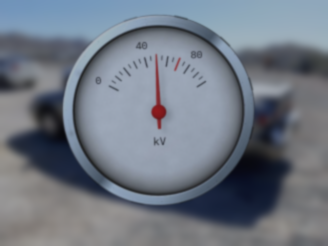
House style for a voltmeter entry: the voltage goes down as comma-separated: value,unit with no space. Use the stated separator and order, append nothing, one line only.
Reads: 50,kV
